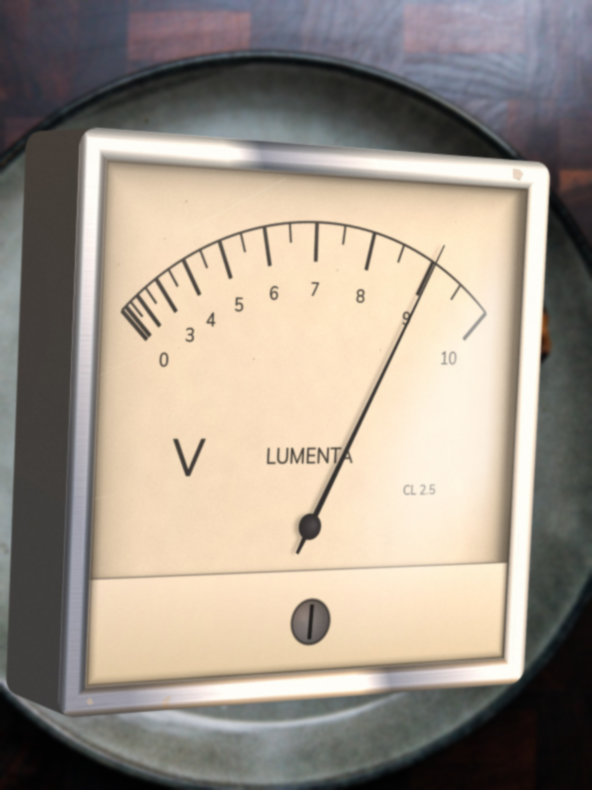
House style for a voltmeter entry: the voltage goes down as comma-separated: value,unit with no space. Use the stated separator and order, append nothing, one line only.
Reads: 9,V
